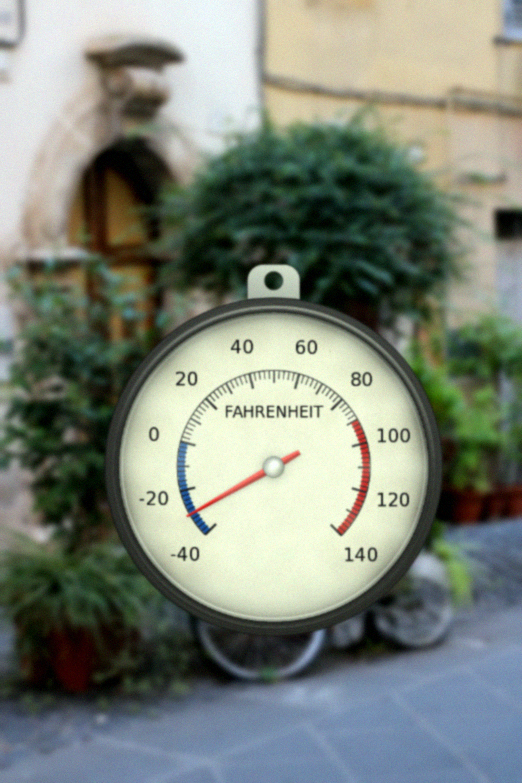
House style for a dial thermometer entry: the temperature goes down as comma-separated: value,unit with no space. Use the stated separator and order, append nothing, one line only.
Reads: -30,°F
